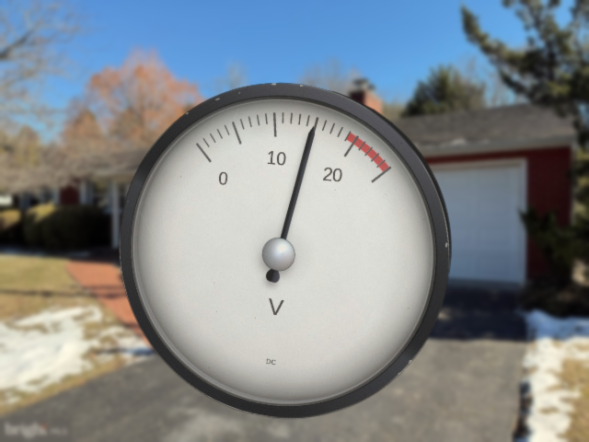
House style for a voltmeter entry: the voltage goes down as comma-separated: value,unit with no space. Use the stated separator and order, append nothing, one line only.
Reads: 15,V
